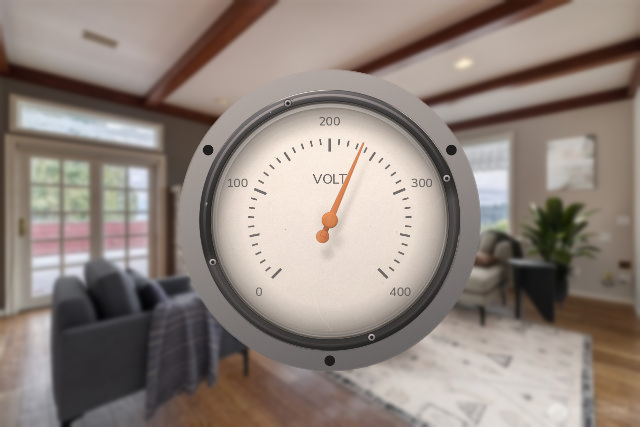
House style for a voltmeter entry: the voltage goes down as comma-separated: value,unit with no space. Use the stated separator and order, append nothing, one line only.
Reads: 235,V
